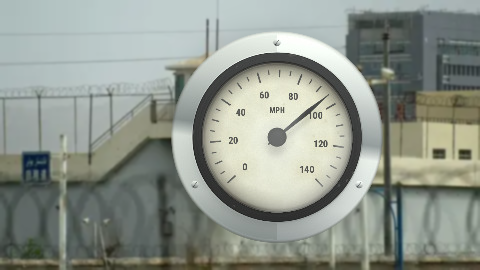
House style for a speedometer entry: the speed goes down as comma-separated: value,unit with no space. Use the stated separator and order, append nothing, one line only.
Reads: 95,mph
